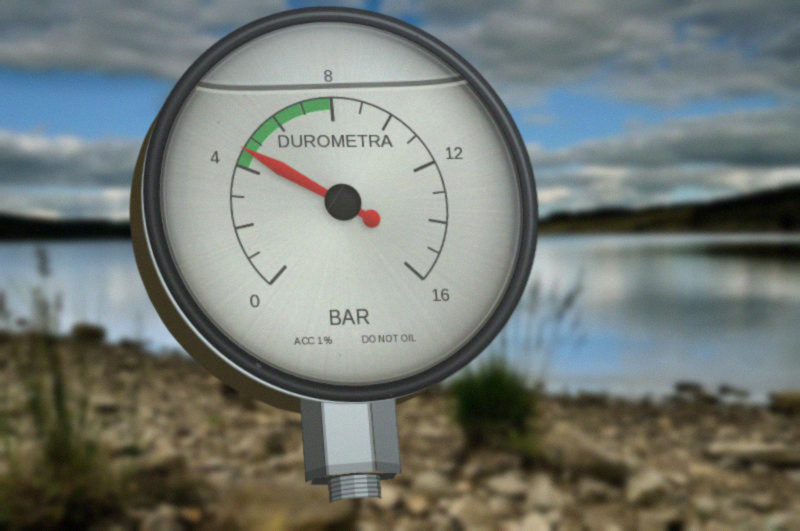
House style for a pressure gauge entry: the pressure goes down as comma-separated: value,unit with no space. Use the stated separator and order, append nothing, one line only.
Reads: 4.5,bar
